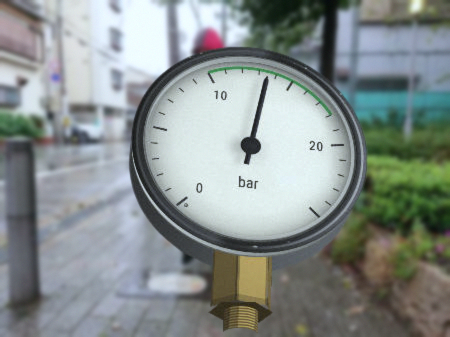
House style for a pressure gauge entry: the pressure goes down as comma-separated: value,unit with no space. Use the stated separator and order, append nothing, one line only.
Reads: 13.5,bar
